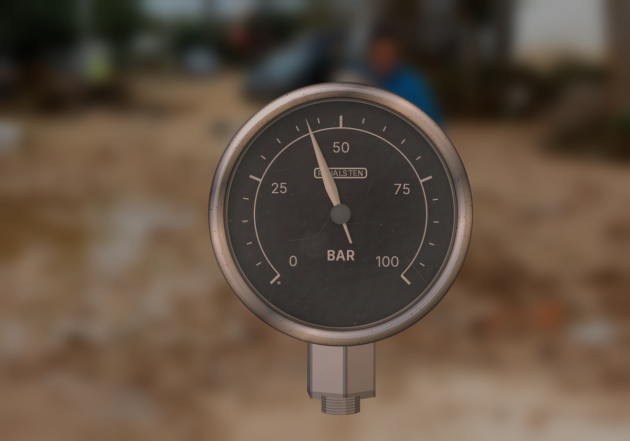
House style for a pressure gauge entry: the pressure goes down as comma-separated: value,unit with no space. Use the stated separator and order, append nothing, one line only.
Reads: 42.5,bar
